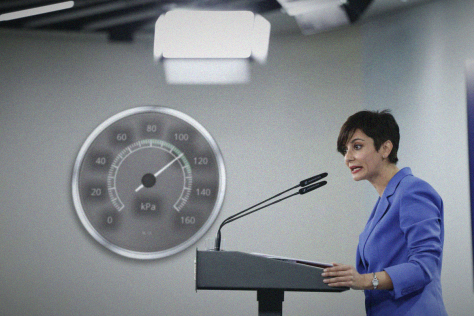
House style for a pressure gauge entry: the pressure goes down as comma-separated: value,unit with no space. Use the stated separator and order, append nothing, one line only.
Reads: 110,kPa
